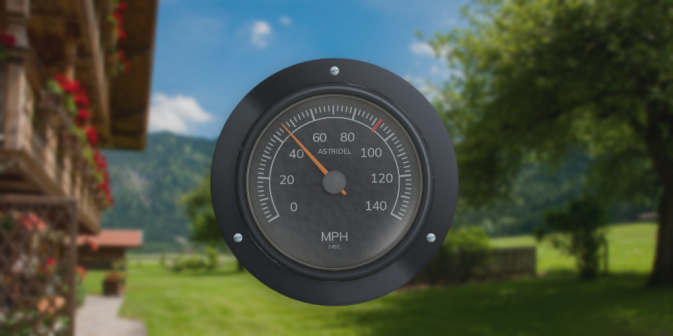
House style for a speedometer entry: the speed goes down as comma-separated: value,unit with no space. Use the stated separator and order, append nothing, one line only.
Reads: 46,mph
